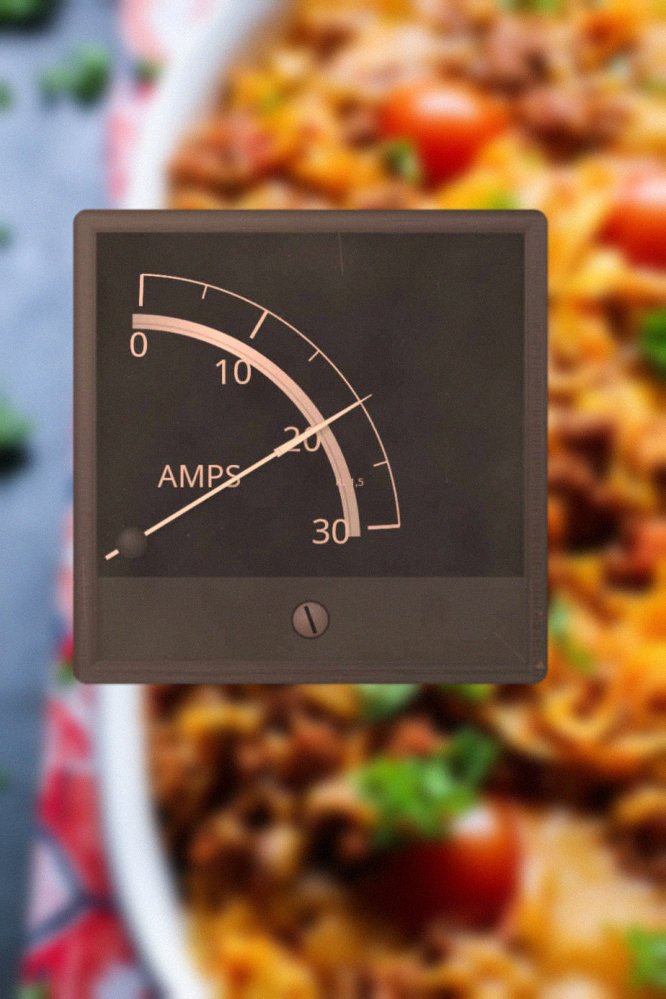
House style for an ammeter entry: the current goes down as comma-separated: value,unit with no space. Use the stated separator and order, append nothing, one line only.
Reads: 20,A
